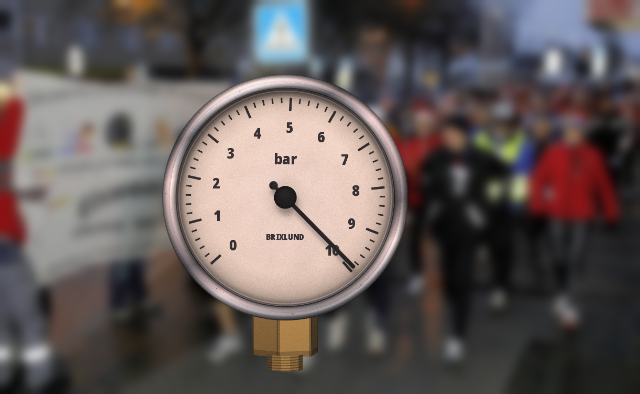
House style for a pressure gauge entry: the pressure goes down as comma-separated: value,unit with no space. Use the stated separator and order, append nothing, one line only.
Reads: 9.9,bar
